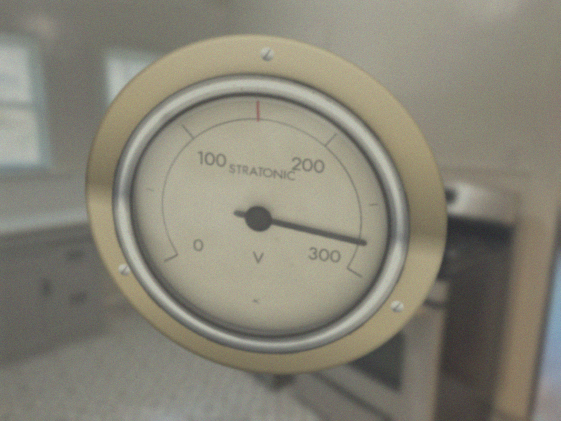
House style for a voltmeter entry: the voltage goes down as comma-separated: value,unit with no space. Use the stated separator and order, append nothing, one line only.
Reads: 275,V
